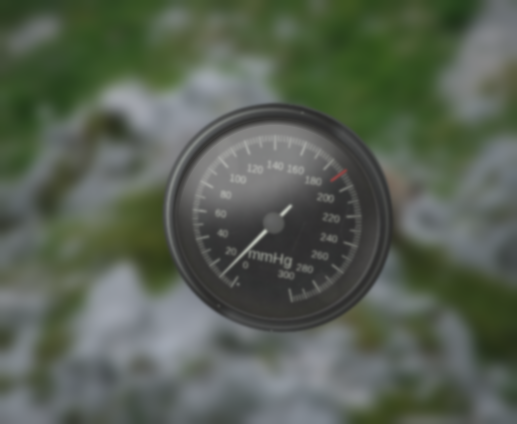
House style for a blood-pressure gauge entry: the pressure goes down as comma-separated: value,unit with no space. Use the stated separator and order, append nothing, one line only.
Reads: 10,mmHg
